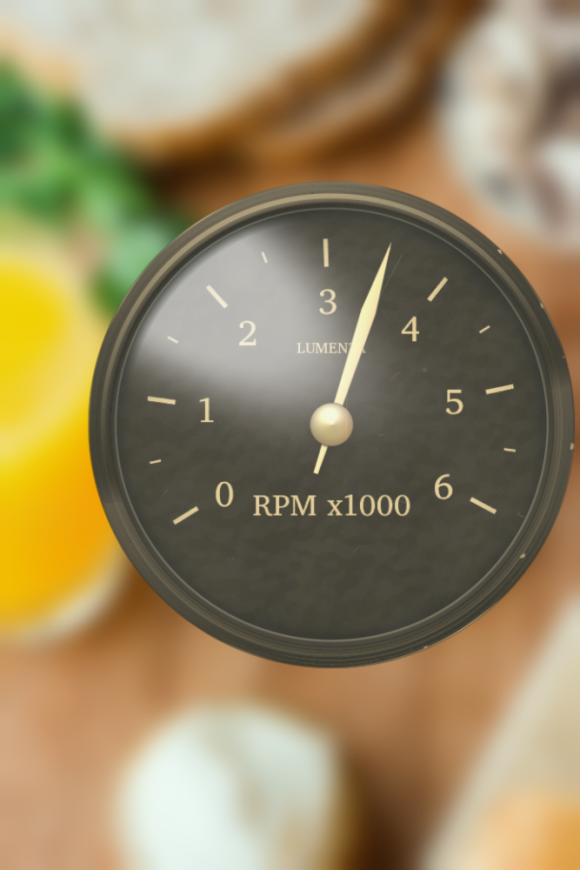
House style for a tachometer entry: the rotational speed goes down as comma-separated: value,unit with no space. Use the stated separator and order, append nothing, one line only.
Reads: 3500,rpm
